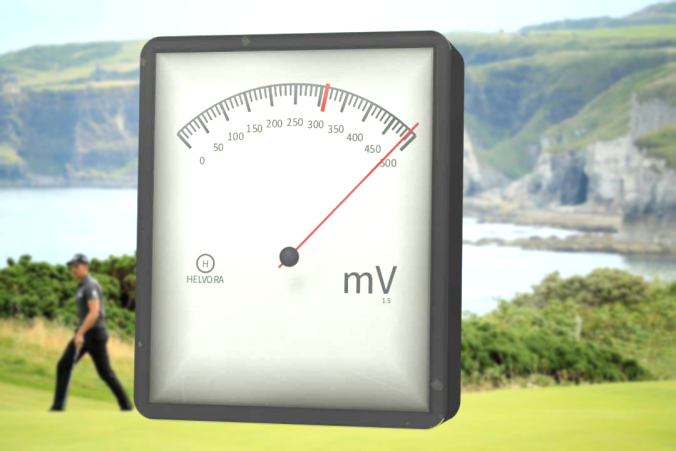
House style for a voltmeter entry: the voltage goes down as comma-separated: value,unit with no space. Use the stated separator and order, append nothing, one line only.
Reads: 490,mV
